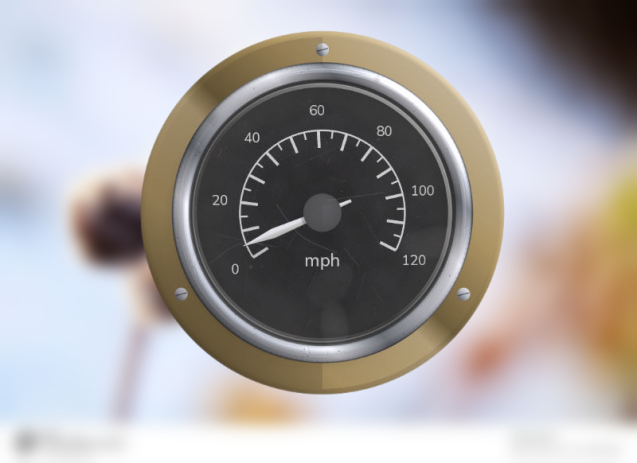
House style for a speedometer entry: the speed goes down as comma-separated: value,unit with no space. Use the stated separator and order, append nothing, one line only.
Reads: 5,mph
